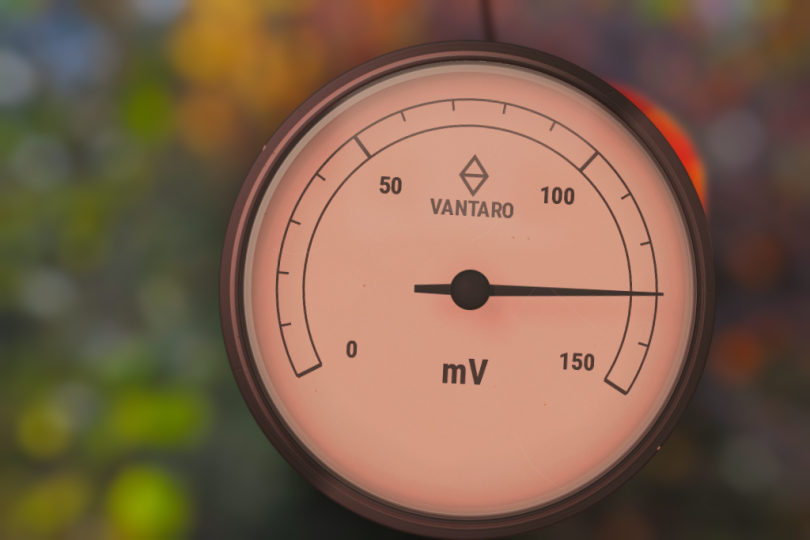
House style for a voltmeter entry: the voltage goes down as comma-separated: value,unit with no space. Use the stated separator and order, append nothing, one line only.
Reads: 130,mV
